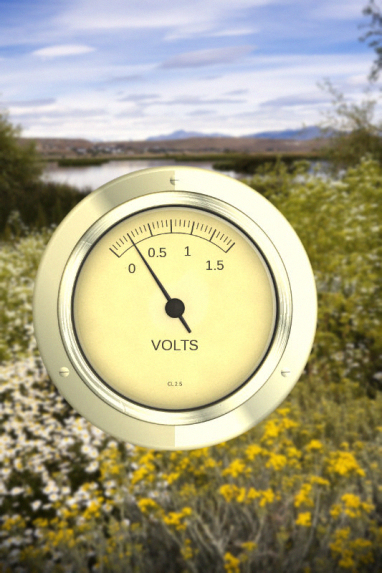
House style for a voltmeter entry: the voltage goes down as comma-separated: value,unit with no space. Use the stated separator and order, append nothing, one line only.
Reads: 0.25,V
